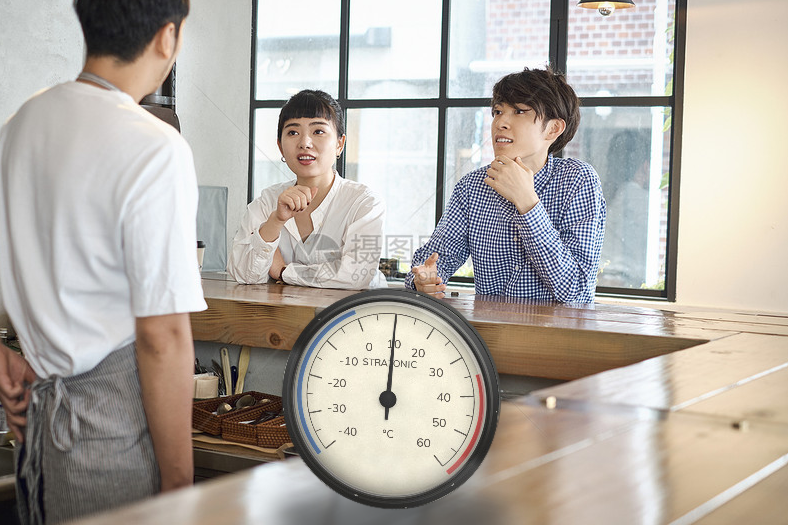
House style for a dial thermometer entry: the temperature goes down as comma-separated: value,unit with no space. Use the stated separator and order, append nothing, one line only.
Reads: 10,°C
